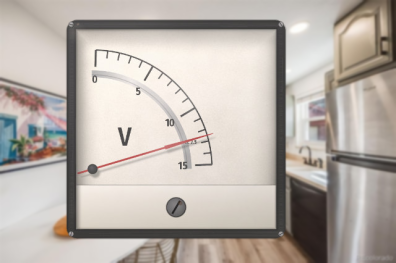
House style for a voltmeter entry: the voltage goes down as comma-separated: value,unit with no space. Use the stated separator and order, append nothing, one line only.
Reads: 12.5,V
